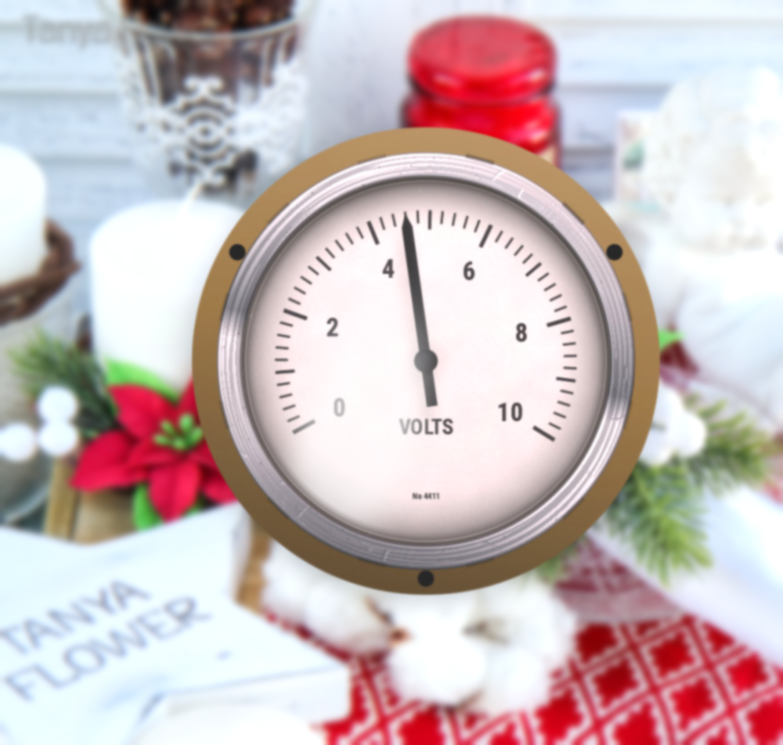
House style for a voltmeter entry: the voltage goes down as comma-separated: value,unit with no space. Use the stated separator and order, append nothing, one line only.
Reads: 4.6,V
